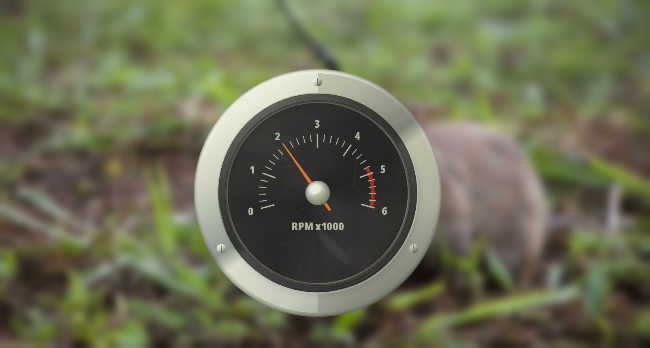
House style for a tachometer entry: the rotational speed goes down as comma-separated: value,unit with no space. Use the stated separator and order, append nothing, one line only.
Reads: 2000,rpm
